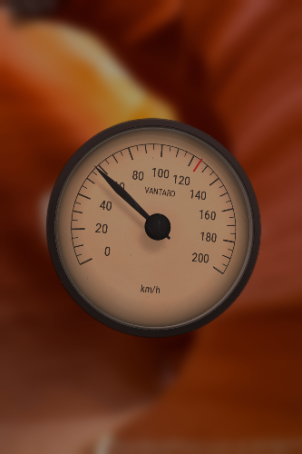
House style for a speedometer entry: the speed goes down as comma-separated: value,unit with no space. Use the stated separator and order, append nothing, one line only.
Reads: 57.5,km/h
